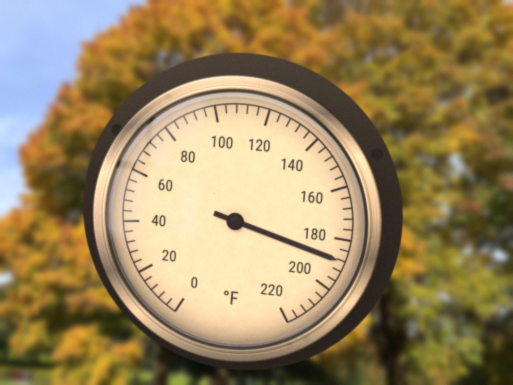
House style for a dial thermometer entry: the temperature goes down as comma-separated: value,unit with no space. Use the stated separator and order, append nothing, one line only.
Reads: 188,°F
